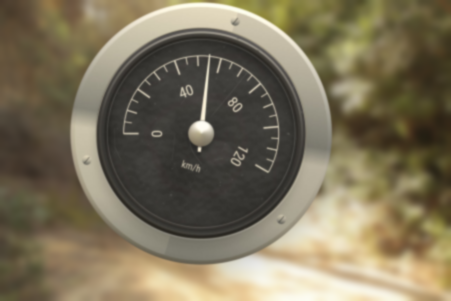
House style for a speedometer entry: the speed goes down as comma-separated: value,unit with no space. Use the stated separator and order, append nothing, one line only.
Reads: 55,km/h
